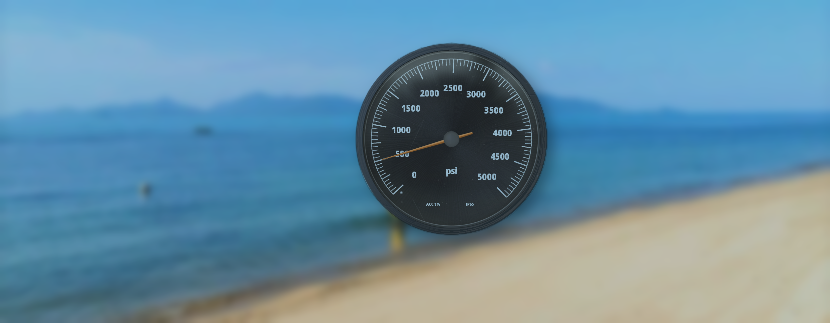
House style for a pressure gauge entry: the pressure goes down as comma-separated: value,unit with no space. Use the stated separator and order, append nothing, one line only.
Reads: 500,psi
